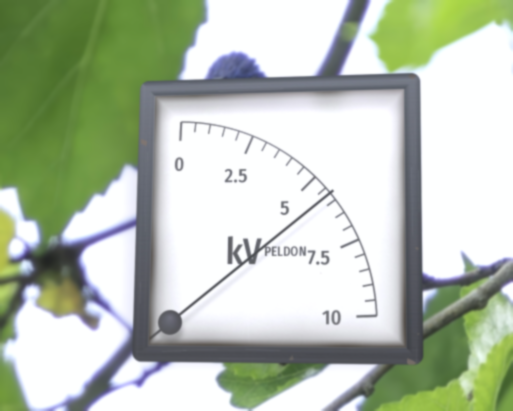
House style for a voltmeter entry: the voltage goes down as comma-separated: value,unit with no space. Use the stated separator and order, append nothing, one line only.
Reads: 5.75,kV
